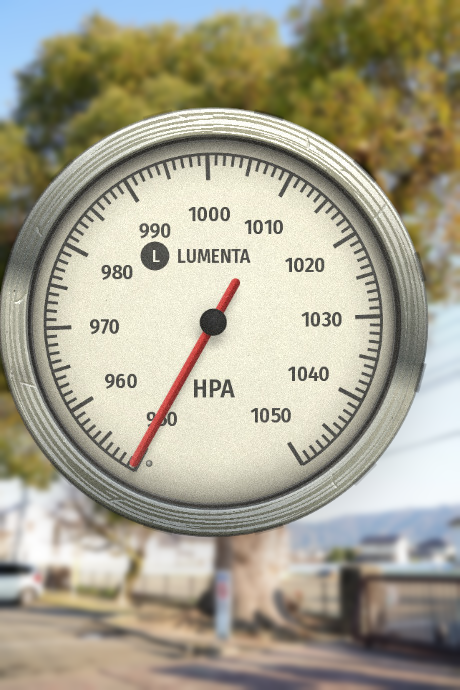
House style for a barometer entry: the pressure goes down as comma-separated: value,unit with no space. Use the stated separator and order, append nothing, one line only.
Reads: 950.5,hPa
